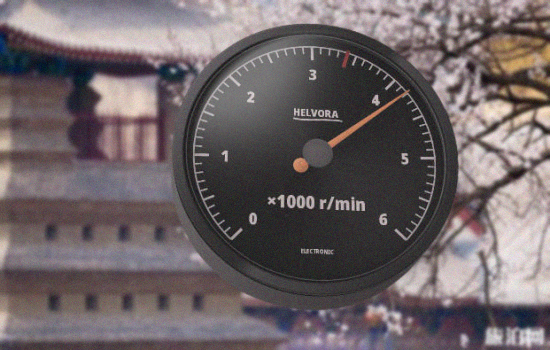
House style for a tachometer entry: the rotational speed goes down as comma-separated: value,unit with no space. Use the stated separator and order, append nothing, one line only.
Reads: 4200,rpm
